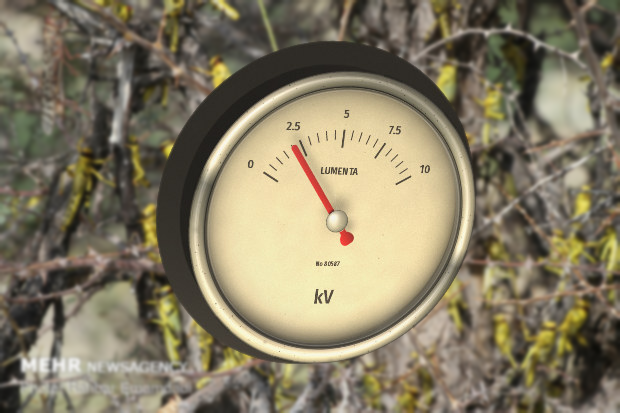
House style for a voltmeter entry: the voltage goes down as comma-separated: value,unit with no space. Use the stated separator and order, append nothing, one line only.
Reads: 2,kV
